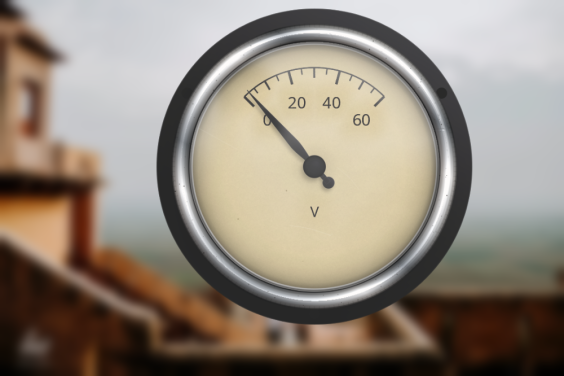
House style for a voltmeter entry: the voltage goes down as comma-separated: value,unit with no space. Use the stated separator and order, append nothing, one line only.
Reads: 2.5,V
